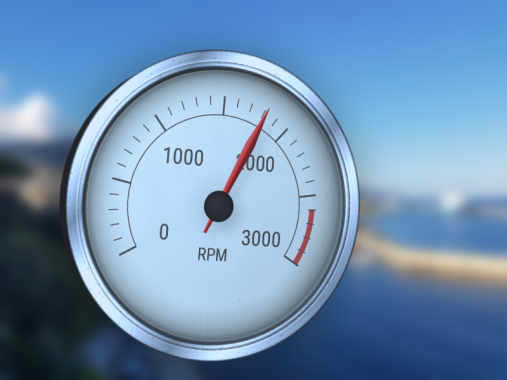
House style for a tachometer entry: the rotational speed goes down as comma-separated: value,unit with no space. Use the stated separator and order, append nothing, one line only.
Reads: 1800,rpm
